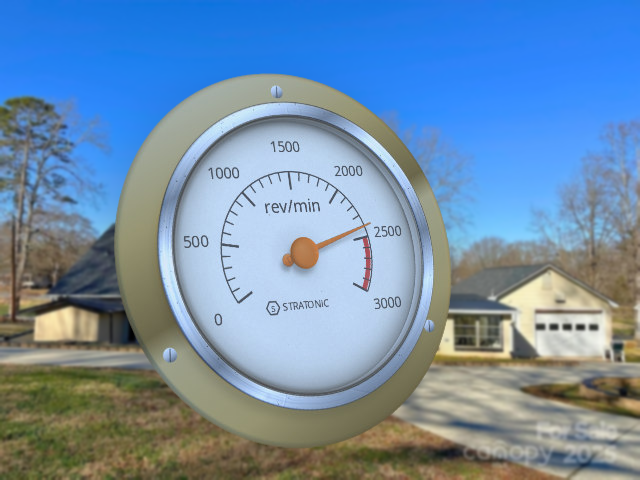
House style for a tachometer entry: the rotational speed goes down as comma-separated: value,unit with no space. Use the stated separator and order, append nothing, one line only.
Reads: 2400,rpm
